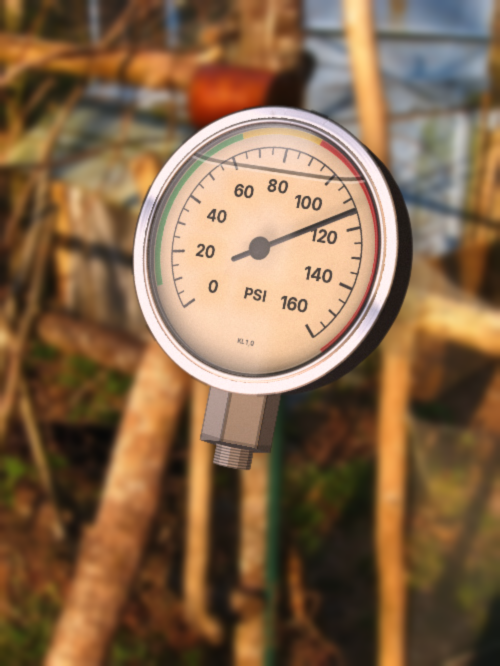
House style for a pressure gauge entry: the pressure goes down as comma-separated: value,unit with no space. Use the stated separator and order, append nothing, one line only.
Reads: 115,psi
